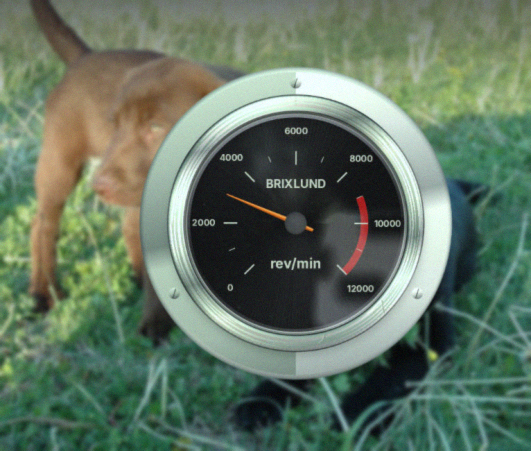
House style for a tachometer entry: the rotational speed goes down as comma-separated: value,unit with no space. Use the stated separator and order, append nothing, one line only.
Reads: 3000,rpm
